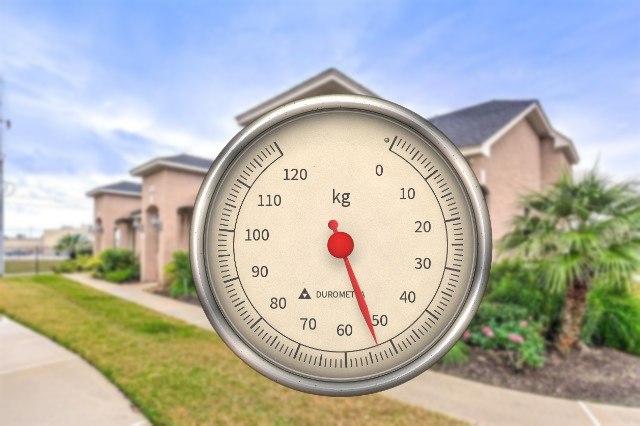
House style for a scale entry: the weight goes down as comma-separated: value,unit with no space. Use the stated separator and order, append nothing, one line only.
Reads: 53,kg
